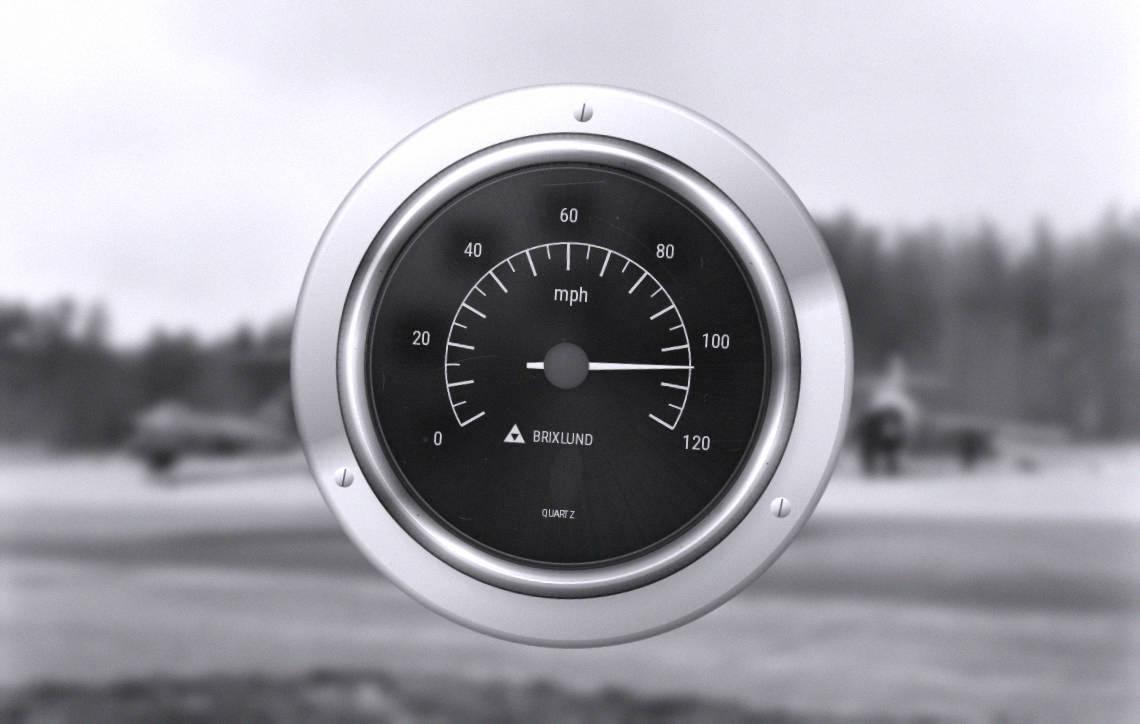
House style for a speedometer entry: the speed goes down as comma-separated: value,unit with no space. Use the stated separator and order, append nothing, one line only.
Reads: 105,mph
